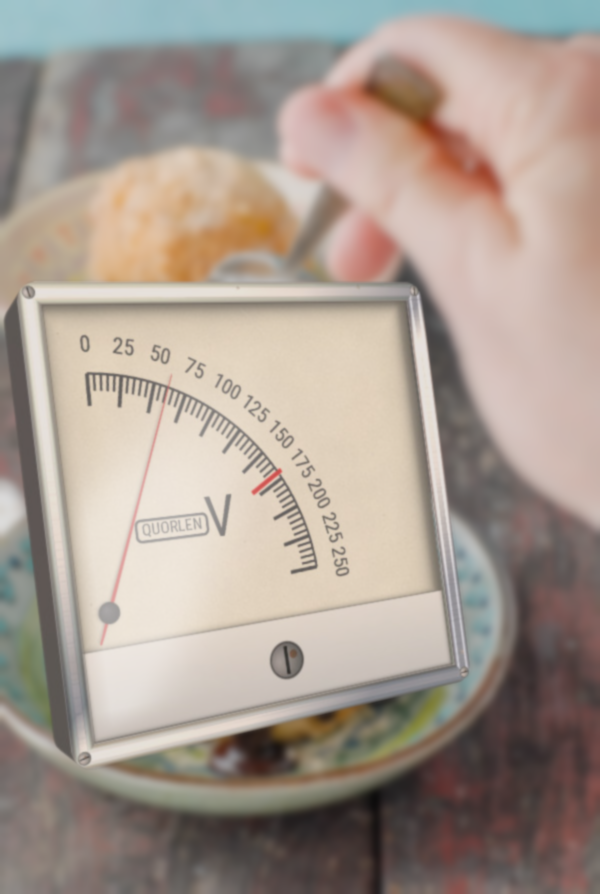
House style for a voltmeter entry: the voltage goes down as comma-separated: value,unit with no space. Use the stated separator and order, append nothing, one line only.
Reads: 60,V
